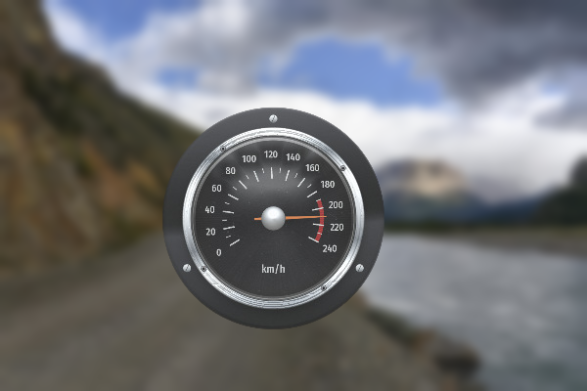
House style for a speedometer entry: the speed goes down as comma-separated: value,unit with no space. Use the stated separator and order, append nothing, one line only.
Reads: 210,km/h
